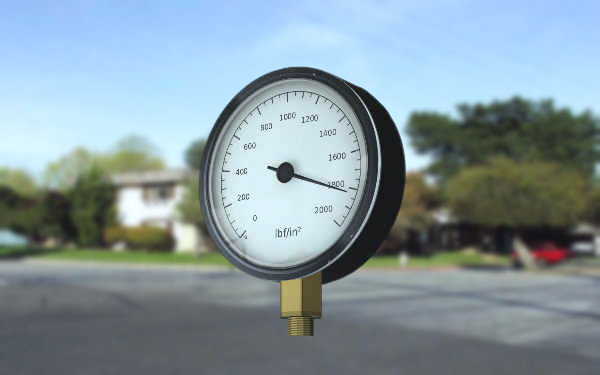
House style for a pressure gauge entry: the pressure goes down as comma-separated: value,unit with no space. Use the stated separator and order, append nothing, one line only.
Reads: 1825,psi
